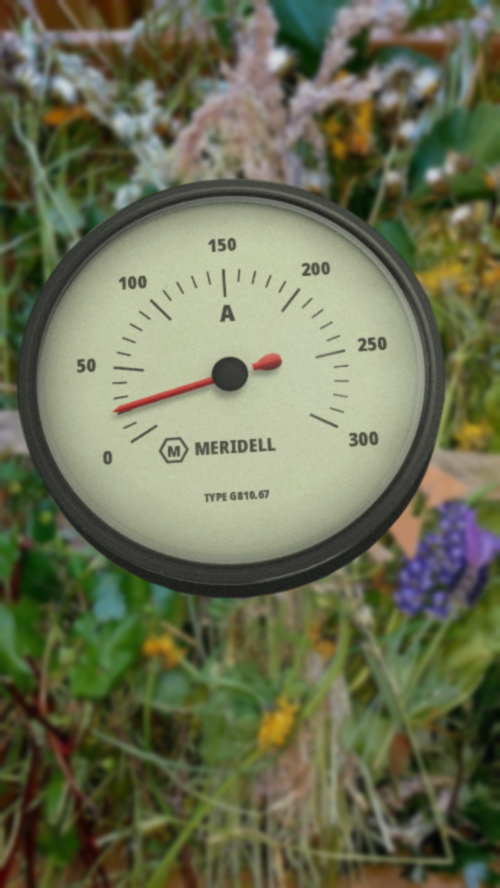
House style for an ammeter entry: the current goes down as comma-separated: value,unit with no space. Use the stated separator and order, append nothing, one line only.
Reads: 20,A
